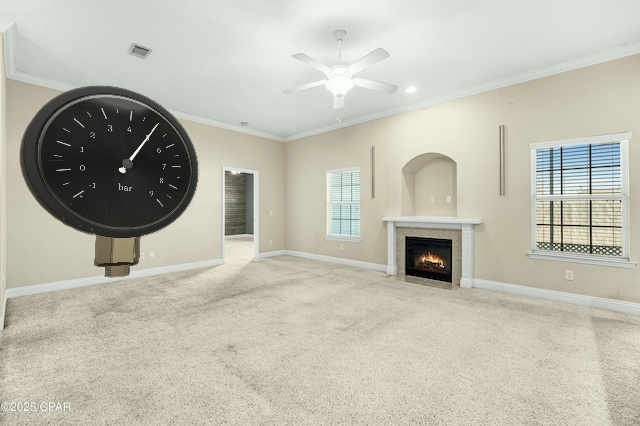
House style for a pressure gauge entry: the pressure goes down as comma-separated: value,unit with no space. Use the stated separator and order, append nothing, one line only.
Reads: 5,bar
